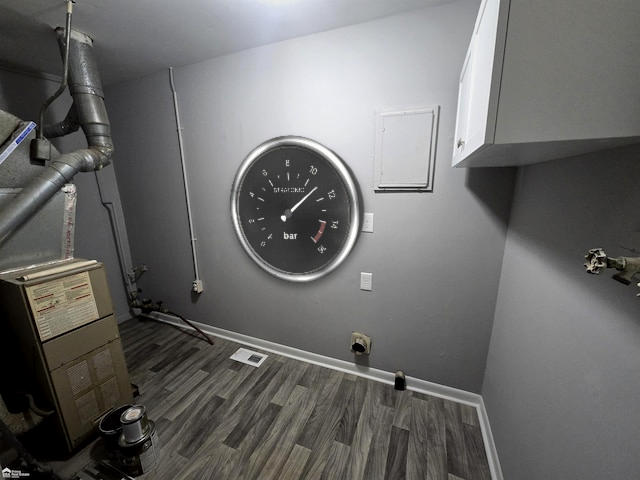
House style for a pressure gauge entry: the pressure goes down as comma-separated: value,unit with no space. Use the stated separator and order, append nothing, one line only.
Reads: 11,bar
